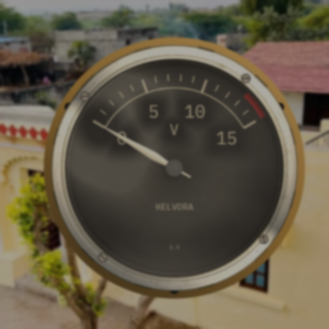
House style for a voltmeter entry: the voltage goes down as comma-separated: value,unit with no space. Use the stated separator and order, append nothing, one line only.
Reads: 0,V
